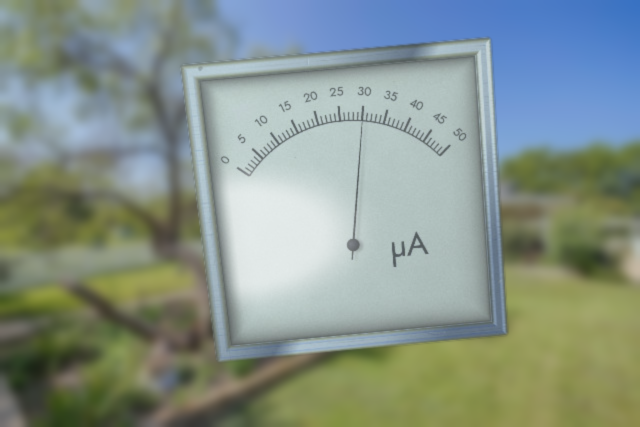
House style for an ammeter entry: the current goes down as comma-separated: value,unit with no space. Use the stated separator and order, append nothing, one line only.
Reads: 30,µA
